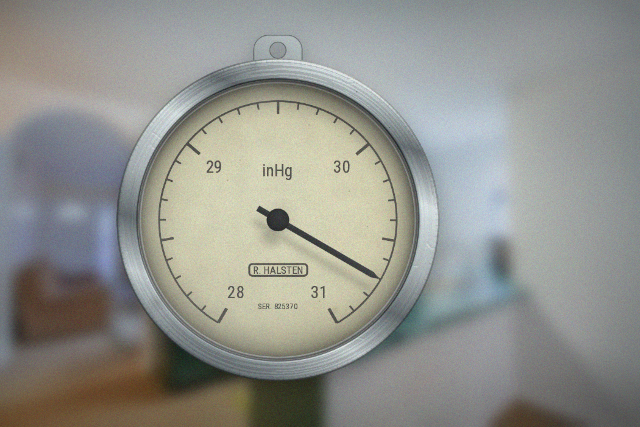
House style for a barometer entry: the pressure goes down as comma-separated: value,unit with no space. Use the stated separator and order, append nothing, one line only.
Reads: 30.7,inHg
